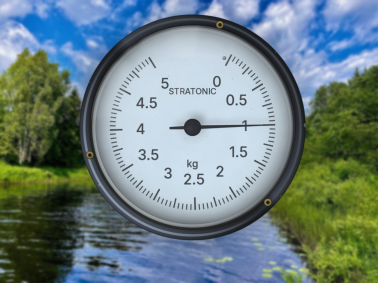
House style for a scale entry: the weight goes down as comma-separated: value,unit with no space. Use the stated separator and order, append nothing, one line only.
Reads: 1,kg
